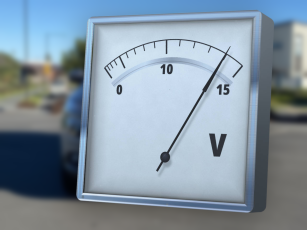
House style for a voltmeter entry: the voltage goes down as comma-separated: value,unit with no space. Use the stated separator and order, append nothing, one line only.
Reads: 14,V
